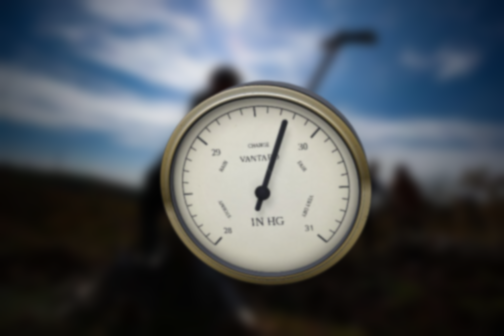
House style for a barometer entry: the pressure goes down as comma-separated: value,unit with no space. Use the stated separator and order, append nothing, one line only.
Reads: 29.75,inHg
